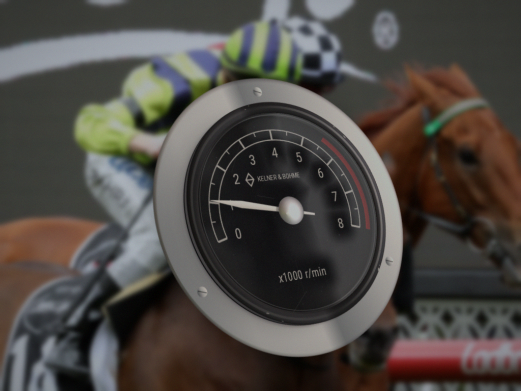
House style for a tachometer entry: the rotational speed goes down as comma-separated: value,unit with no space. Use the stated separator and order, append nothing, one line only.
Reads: 1000,rpm
